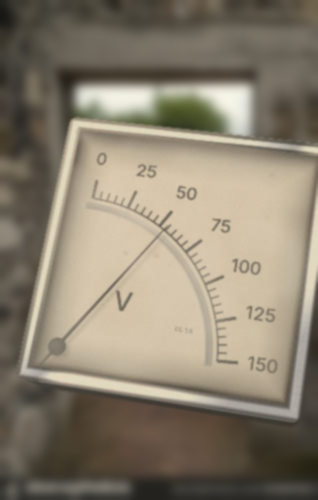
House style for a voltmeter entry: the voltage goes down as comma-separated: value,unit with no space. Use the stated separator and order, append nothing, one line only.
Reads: 55,V
